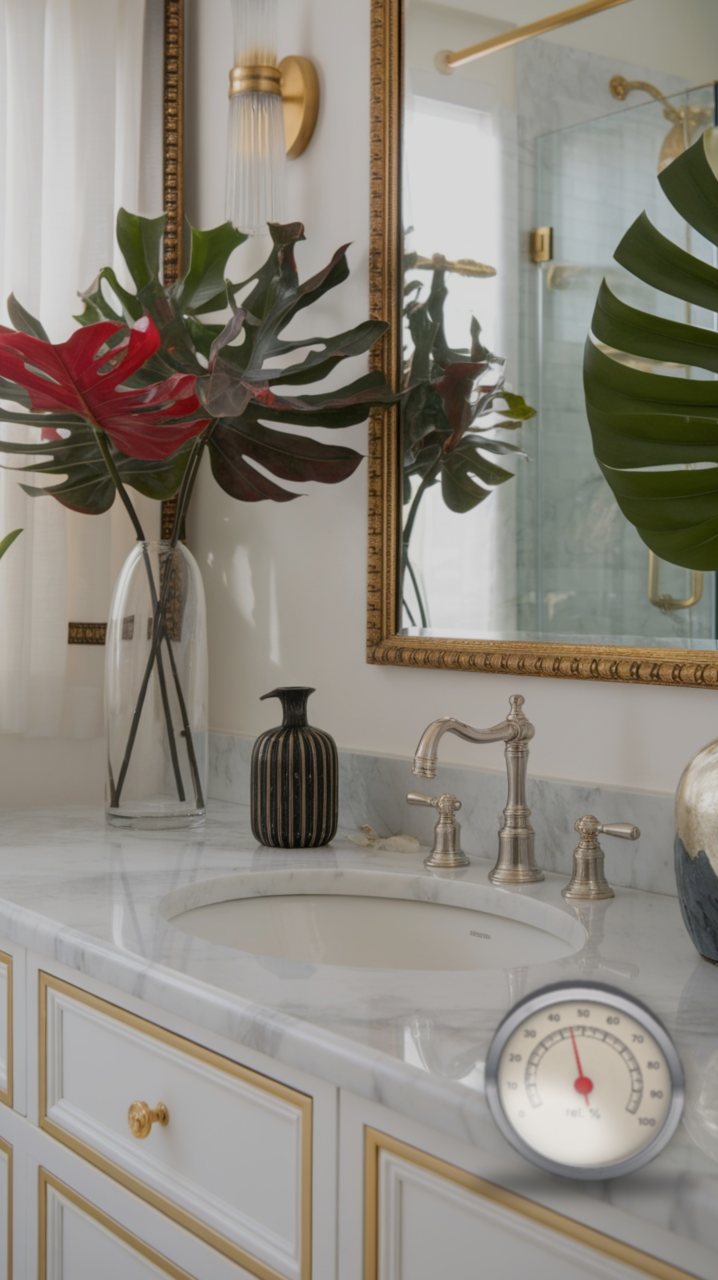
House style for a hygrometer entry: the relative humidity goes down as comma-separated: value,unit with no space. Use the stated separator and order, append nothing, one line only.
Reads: 45,%
